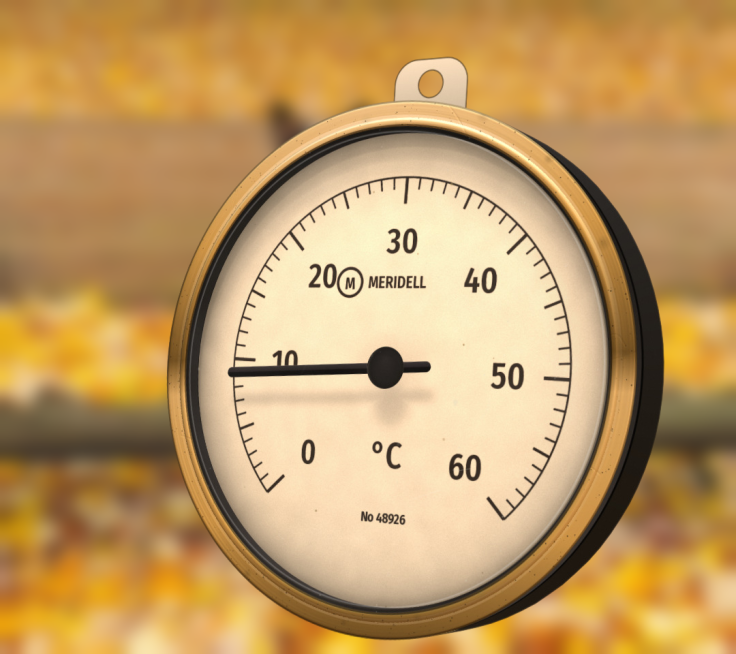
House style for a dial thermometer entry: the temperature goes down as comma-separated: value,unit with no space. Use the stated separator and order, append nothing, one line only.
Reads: 9,°C
